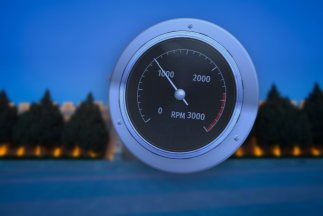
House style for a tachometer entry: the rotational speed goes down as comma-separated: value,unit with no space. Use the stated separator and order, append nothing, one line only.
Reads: 1000,rpm
